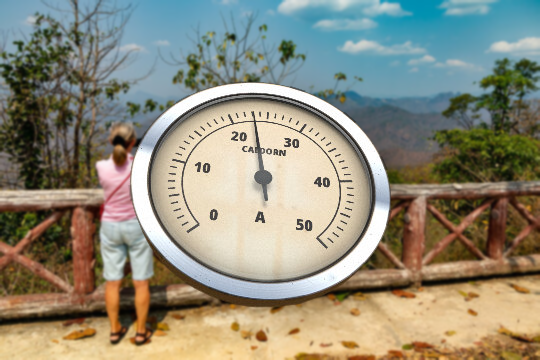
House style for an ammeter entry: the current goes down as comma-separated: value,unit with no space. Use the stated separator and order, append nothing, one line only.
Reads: 23,A
